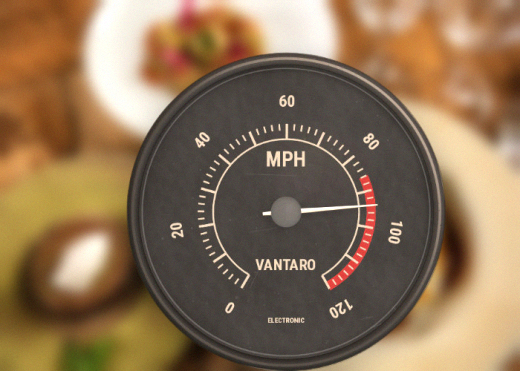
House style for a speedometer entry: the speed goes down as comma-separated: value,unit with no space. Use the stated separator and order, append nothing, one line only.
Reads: 94,mph
